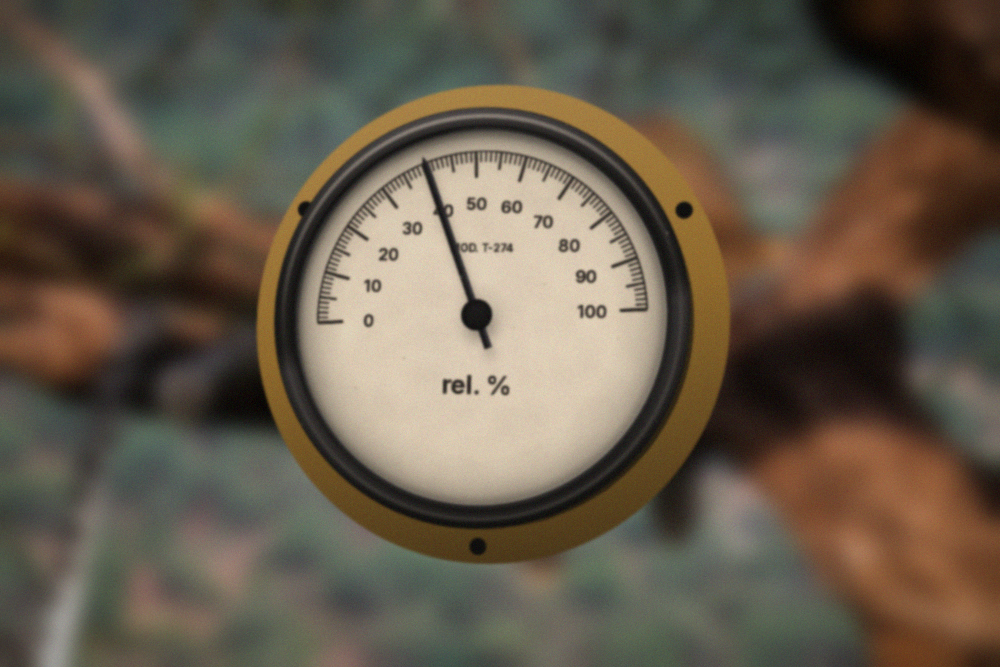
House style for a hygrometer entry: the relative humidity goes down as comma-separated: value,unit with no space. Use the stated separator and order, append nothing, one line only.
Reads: 40,%
